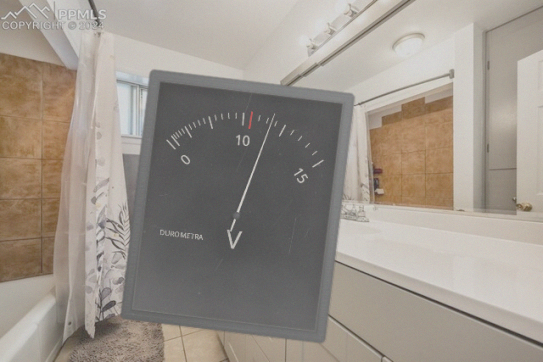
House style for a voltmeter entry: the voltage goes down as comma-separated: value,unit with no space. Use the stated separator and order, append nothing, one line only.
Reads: 11.75,V
